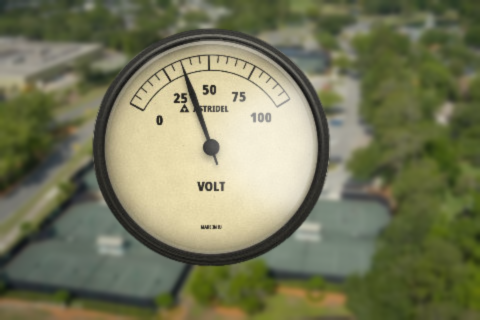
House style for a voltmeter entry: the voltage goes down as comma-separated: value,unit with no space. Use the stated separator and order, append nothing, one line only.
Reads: 35,V
